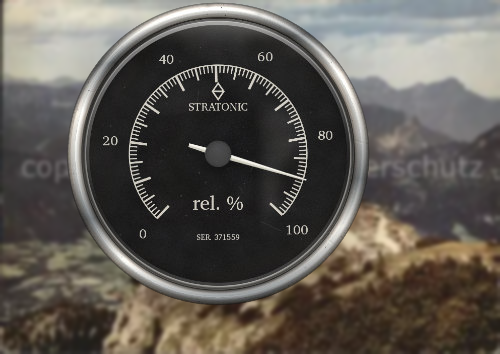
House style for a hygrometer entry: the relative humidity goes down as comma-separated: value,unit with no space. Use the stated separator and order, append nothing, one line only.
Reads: 90,%
